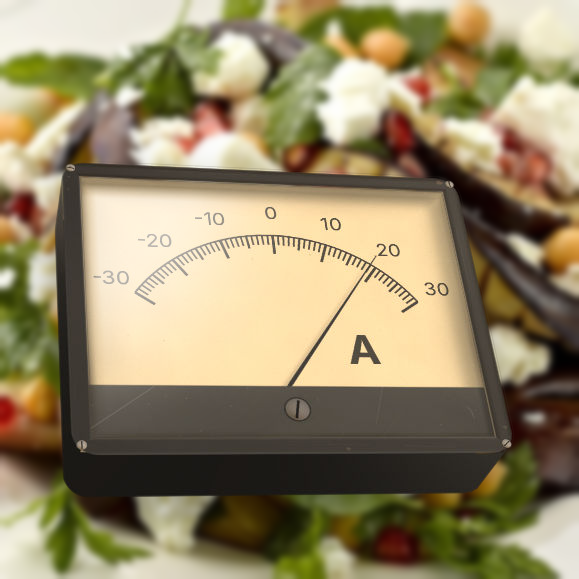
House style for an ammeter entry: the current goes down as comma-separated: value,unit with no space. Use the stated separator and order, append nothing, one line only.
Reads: 19,A
